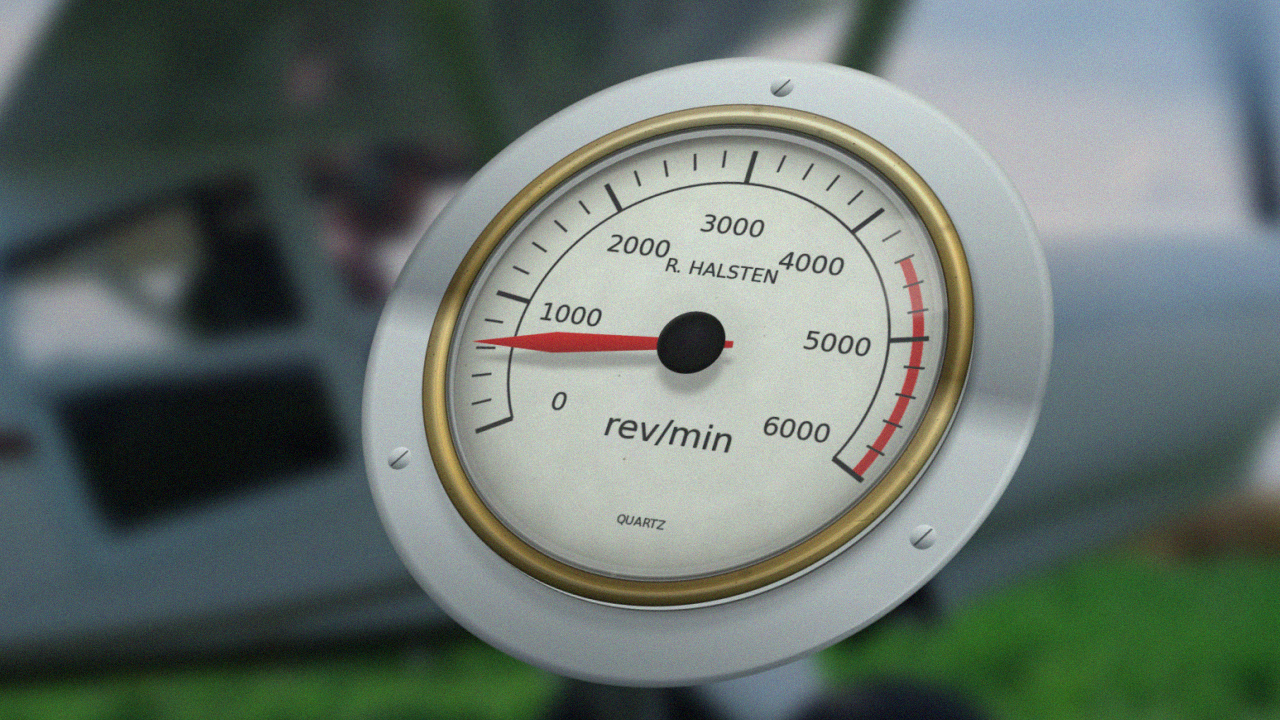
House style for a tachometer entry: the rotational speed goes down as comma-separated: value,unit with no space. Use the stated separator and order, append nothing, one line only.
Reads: 600,rpm
